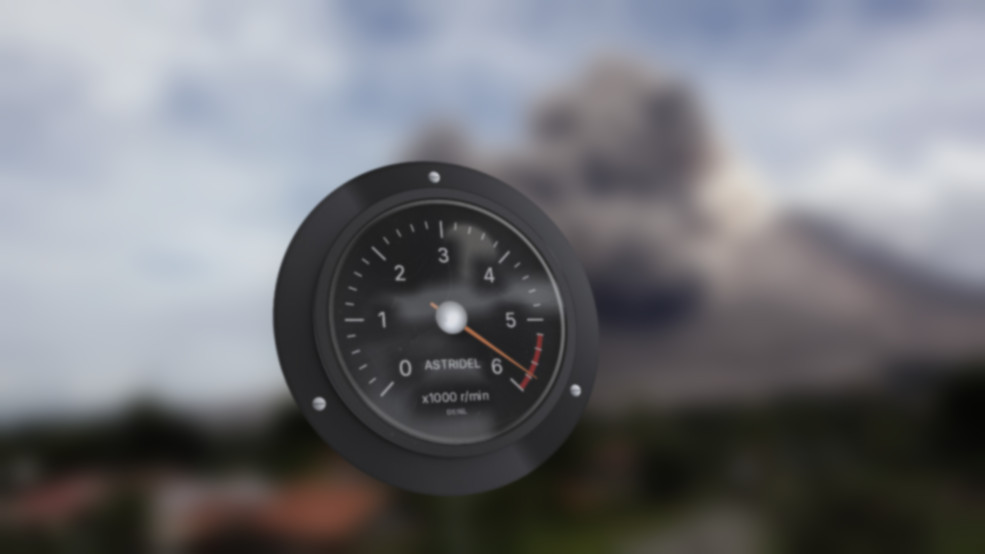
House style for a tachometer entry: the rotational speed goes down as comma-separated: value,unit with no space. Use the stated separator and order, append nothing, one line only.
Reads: 5800,rpm
